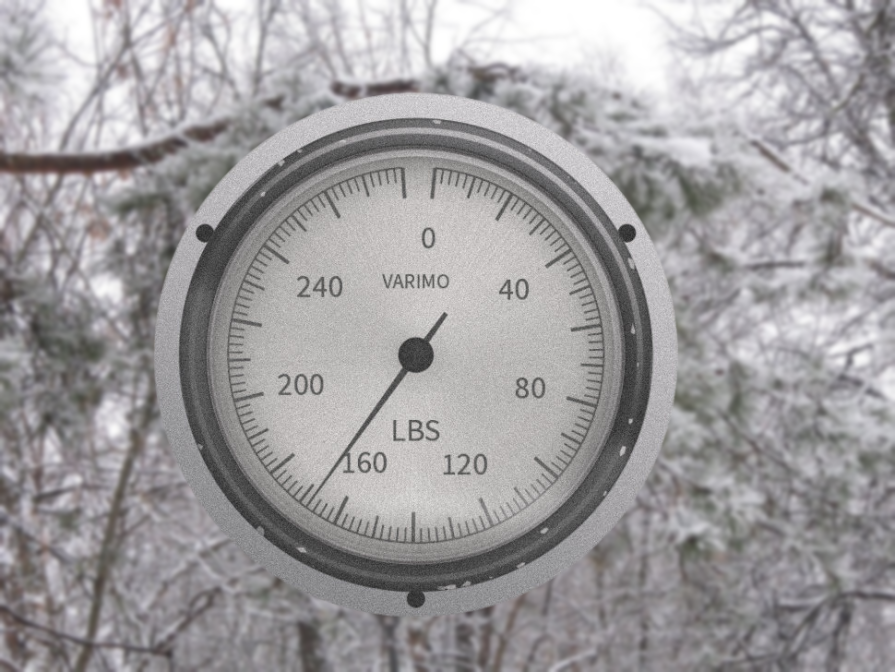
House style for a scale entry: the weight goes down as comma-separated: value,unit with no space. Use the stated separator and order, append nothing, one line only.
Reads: 168,lb
